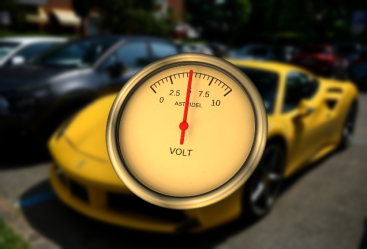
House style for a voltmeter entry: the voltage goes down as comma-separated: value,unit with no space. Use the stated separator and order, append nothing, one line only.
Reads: 5,V
